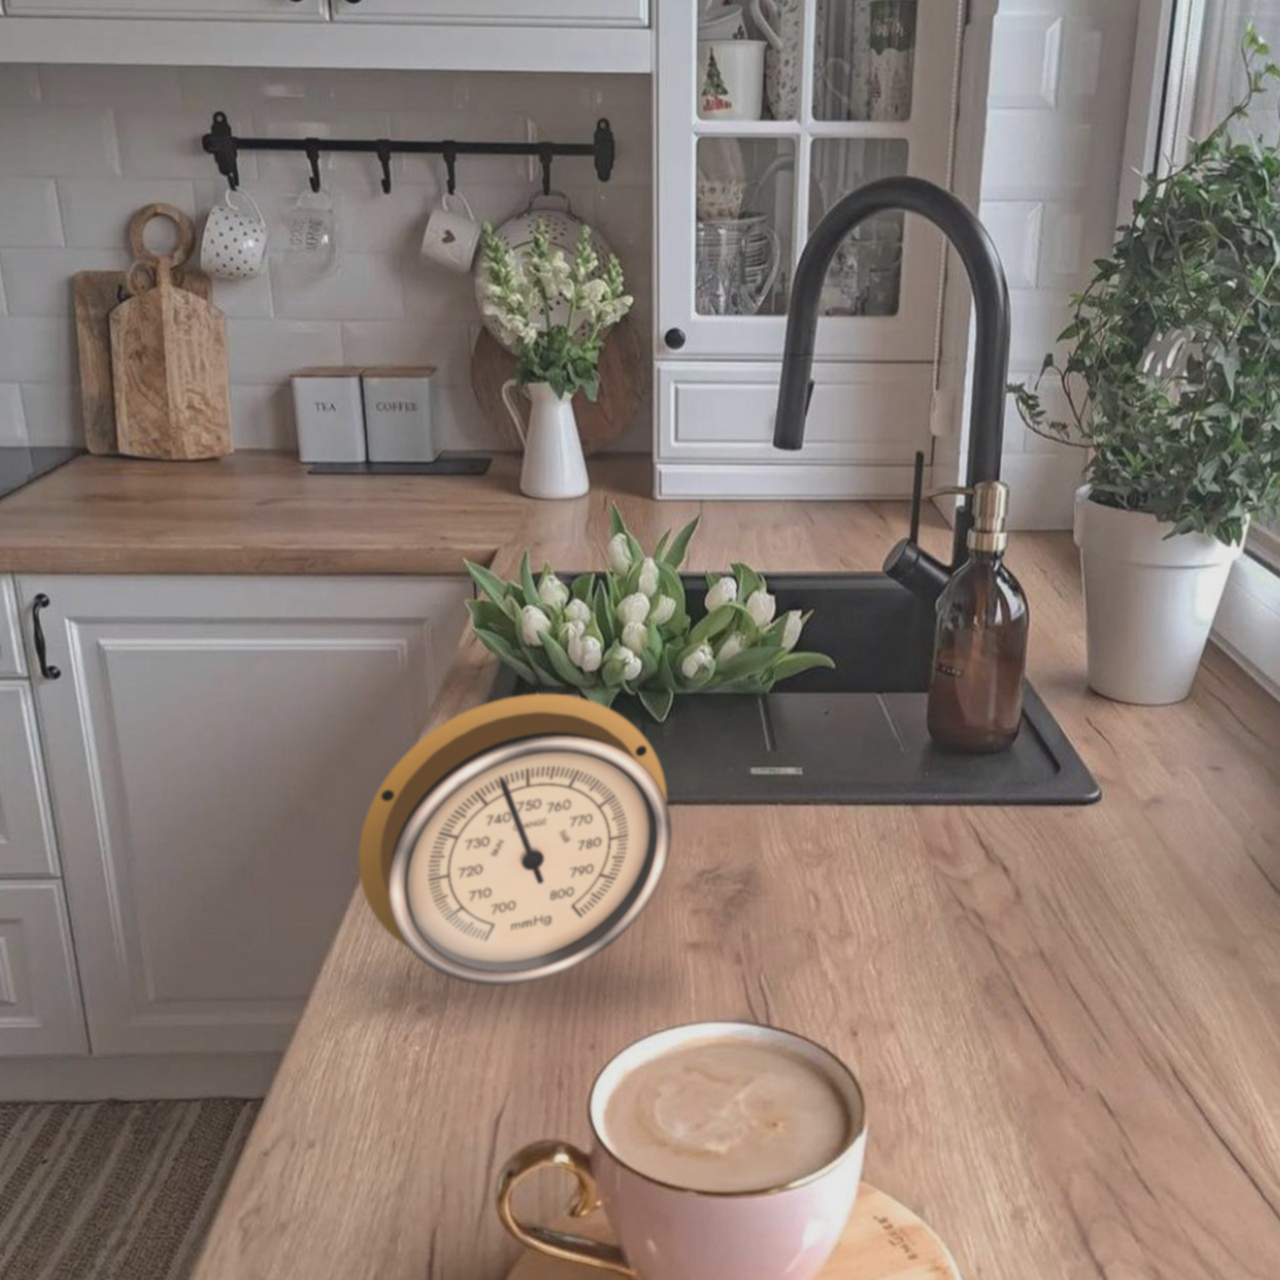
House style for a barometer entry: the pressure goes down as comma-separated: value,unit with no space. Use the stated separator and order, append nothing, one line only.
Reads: 745,mmHg
